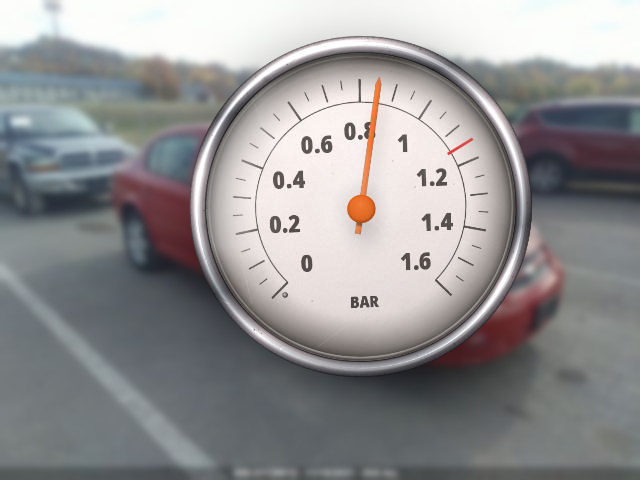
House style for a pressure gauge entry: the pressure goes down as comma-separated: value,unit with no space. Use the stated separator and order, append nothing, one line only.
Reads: 0.85,bar
